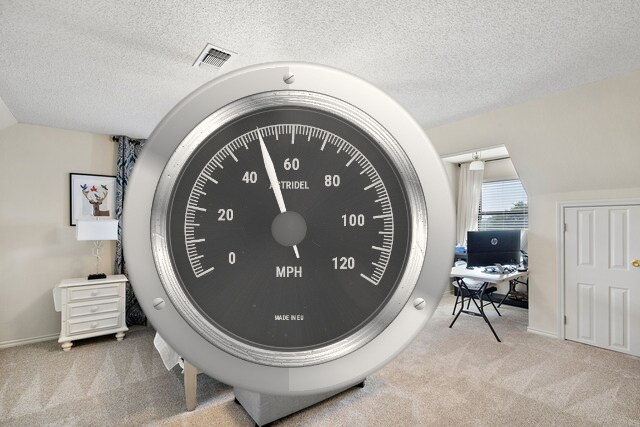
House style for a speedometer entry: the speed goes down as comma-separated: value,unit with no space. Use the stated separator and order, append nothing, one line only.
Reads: 50,mph
